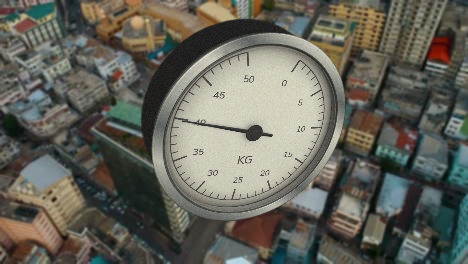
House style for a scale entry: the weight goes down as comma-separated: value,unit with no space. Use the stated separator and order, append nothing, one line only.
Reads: 40,kg
